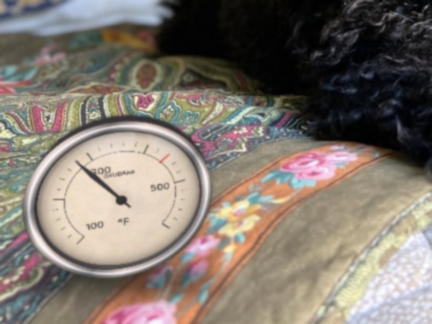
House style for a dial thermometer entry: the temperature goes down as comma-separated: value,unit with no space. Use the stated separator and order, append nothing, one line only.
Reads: 280,°F
